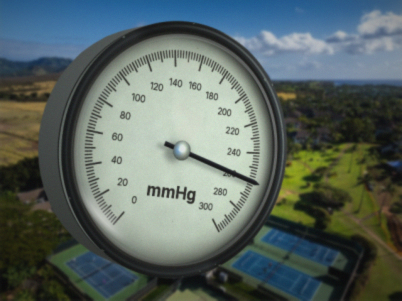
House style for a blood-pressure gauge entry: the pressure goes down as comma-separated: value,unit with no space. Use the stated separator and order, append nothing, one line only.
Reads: 260,mmHg
